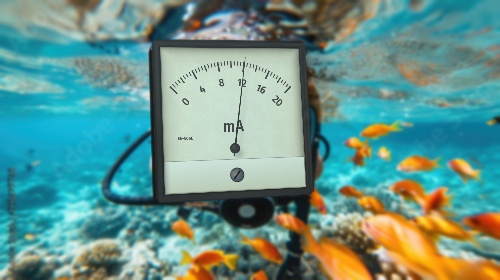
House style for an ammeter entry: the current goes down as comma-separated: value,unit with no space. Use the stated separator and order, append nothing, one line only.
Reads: 12,mA
